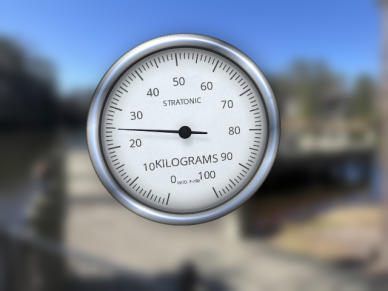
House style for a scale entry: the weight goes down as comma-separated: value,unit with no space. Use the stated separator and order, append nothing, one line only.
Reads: 25,kg
